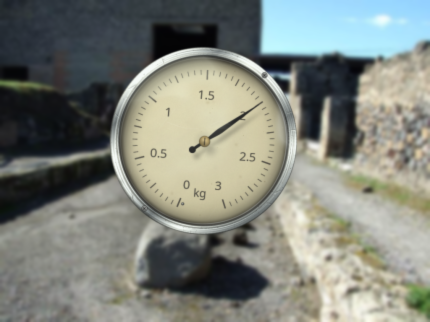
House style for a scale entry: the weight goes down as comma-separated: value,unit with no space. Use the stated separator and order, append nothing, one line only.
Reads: 2,kg
